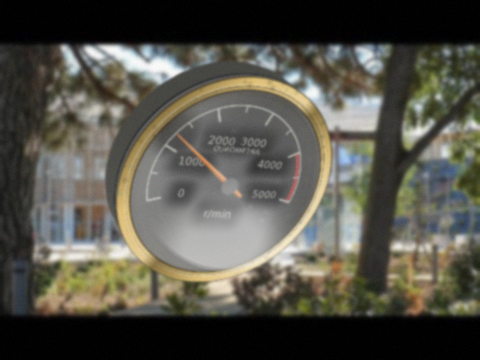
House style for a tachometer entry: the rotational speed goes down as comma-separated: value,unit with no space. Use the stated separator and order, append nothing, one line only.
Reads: 1250,rpm
